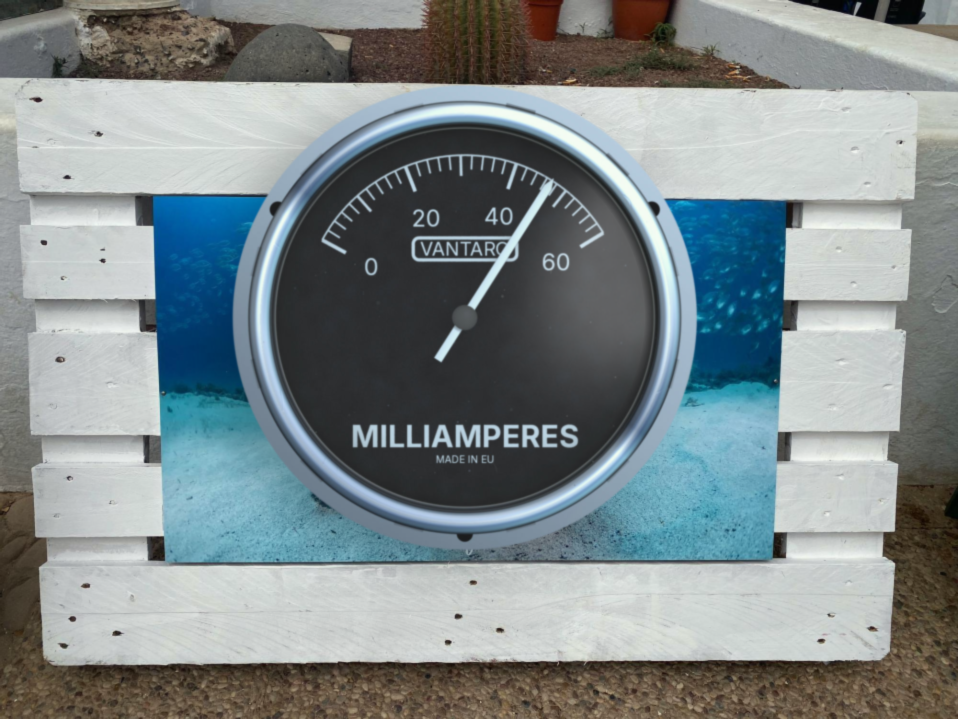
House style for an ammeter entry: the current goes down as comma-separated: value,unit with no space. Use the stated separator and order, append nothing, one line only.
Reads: 47,mA
